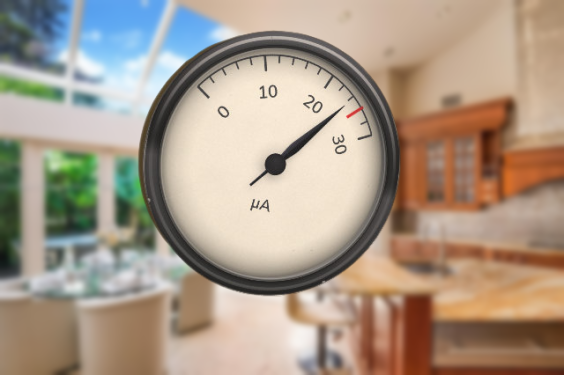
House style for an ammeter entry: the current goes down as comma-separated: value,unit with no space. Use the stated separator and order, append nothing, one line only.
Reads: 24,µA
